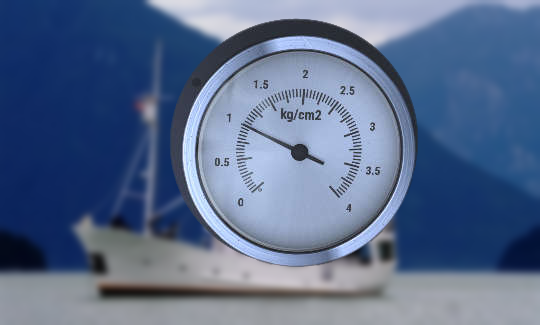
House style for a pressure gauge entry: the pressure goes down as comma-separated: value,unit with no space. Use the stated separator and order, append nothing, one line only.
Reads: 1,kg/cm²
